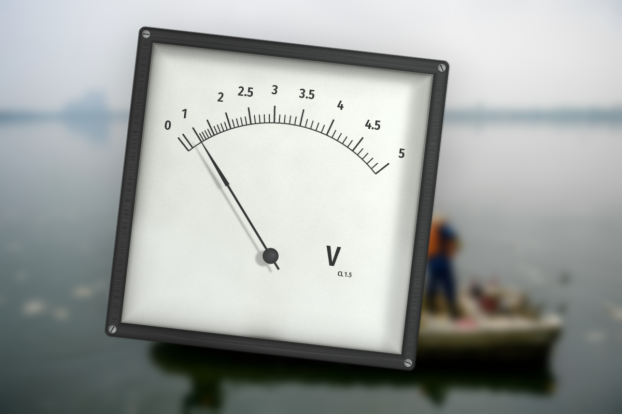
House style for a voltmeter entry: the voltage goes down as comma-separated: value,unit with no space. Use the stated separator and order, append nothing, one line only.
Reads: 1,V
